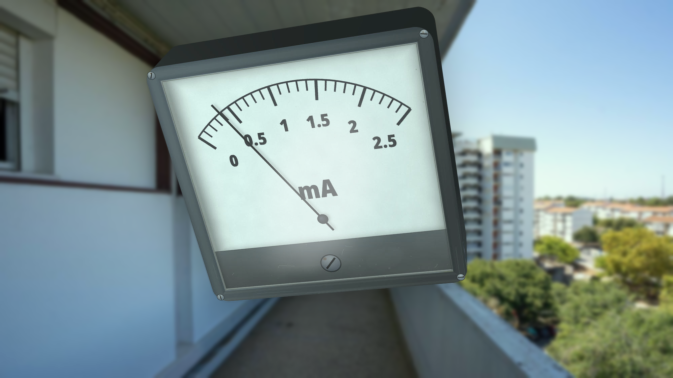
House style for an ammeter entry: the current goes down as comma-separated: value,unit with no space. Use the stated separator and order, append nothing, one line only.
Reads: 0.4,mA
